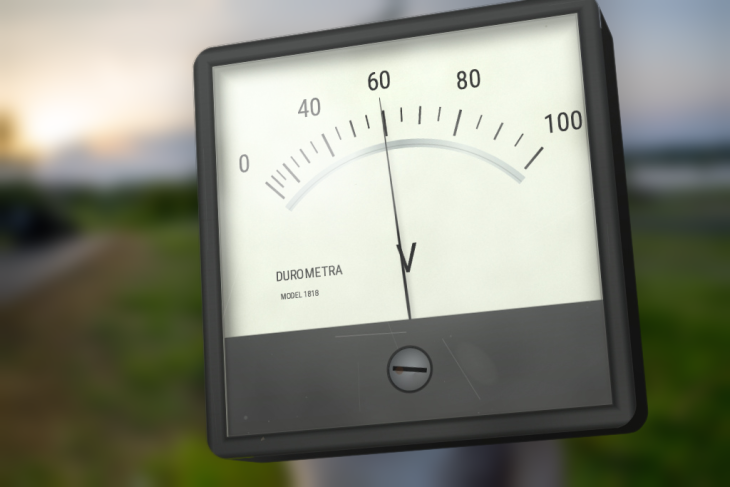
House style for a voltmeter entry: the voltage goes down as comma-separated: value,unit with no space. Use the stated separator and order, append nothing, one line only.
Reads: 60,V
